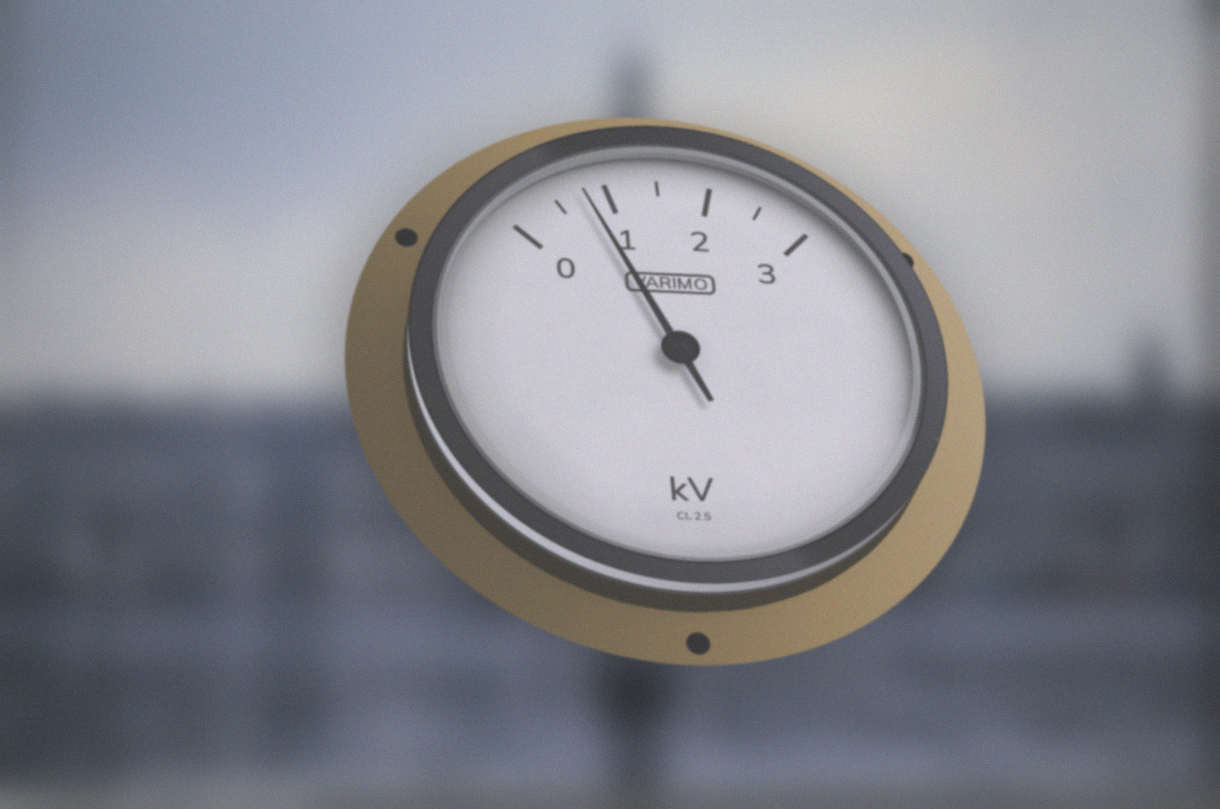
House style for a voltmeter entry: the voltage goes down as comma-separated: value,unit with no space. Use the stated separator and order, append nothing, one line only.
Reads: 0.75,kV
